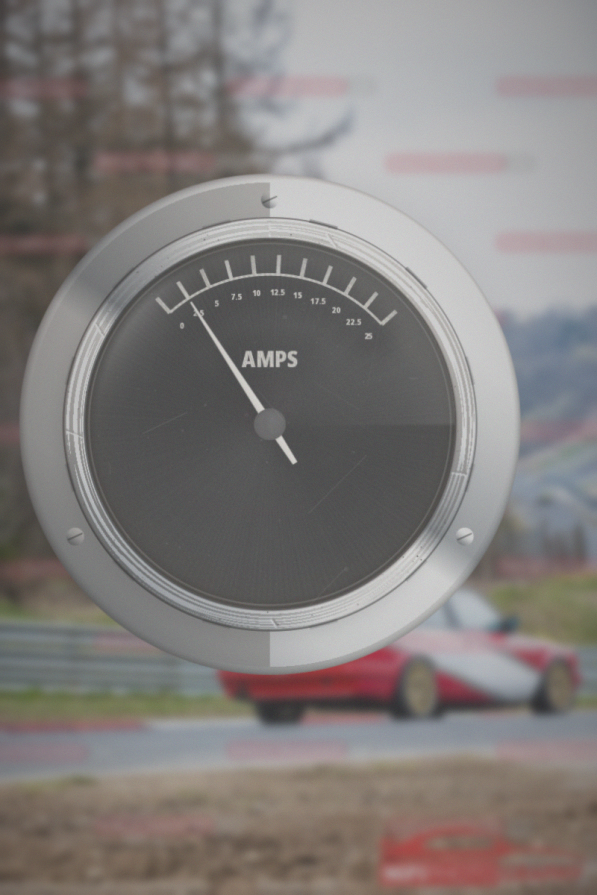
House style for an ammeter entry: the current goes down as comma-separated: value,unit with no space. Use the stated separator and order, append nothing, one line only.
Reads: 2.5,A
